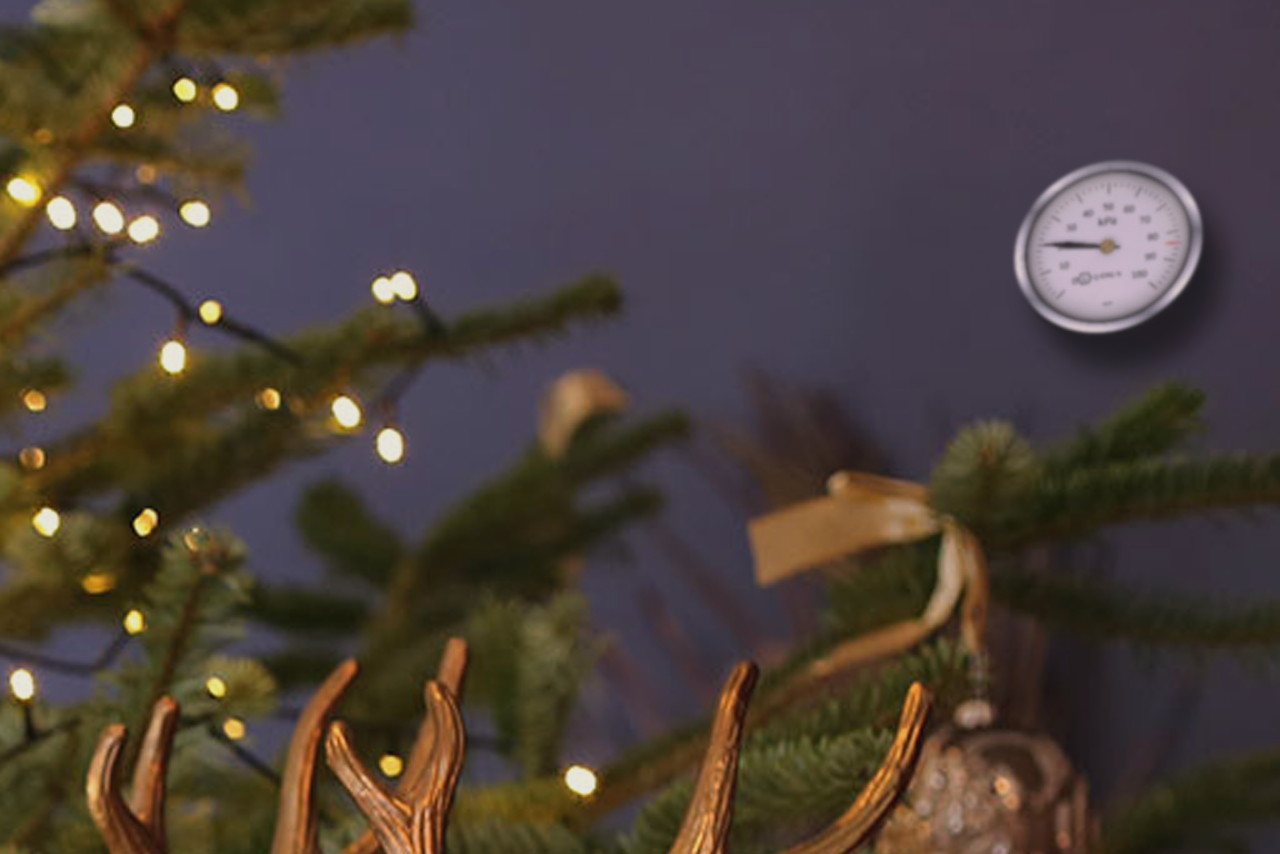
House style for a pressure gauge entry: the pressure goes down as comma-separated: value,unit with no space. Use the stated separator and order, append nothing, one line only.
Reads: 20,kPa
